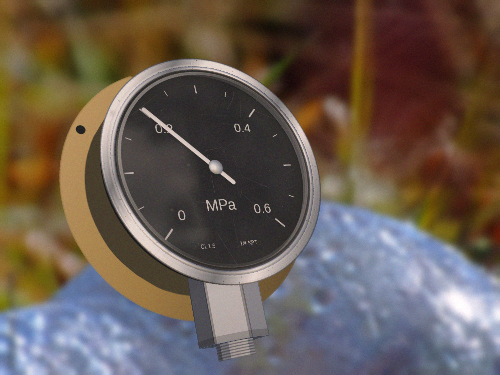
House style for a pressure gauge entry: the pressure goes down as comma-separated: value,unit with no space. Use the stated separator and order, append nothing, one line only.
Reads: 0.2,MPa
